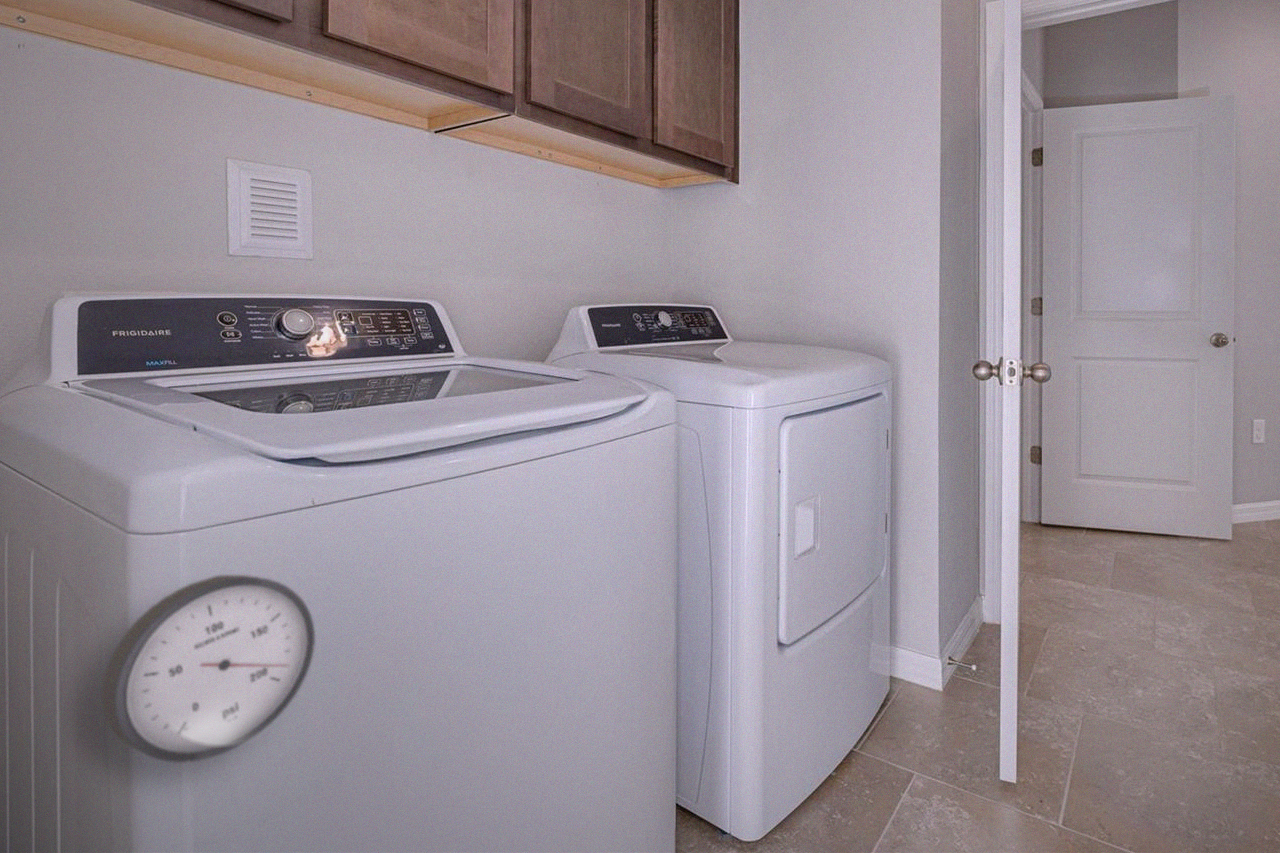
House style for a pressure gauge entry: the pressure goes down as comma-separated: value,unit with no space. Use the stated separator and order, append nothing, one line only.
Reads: 190,psi
